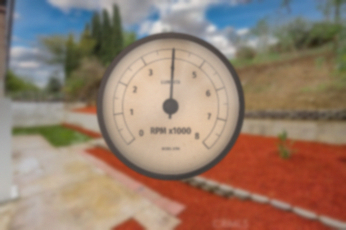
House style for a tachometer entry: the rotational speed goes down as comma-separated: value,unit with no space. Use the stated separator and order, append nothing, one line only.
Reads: 4000,rpm
